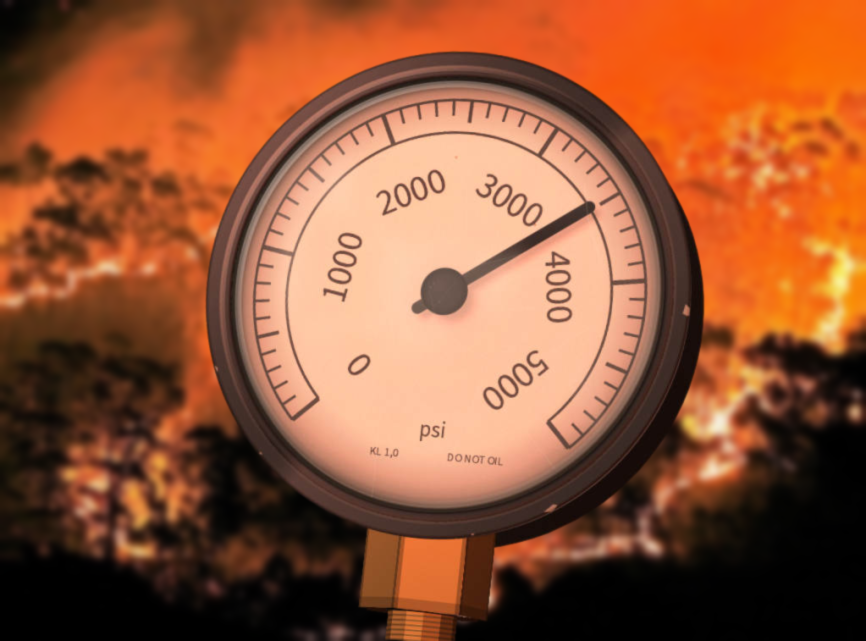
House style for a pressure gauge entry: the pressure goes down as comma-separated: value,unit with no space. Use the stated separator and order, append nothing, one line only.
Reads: 3500,psi
